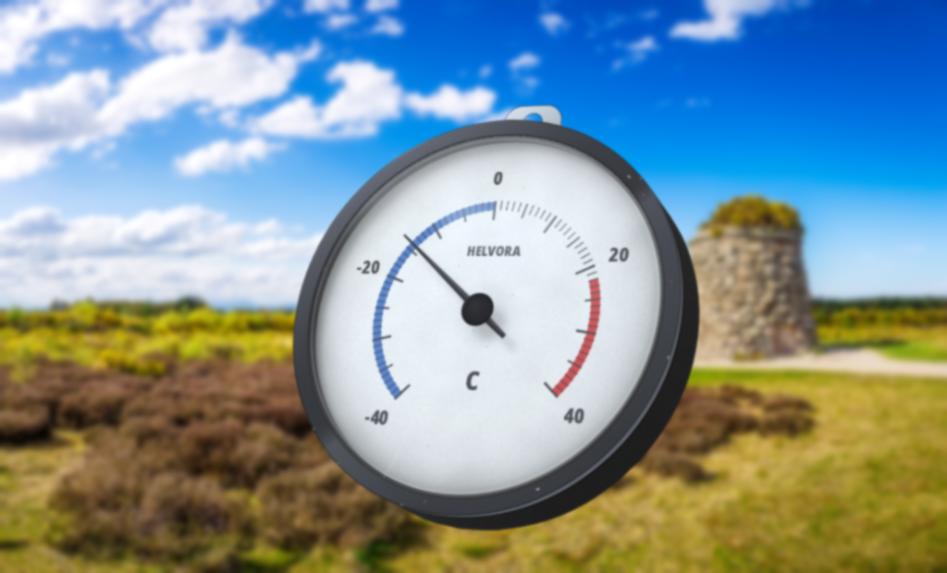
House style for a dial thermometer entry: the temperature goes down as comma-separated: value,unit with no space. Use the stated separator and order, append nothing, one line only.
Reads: -14,°C
